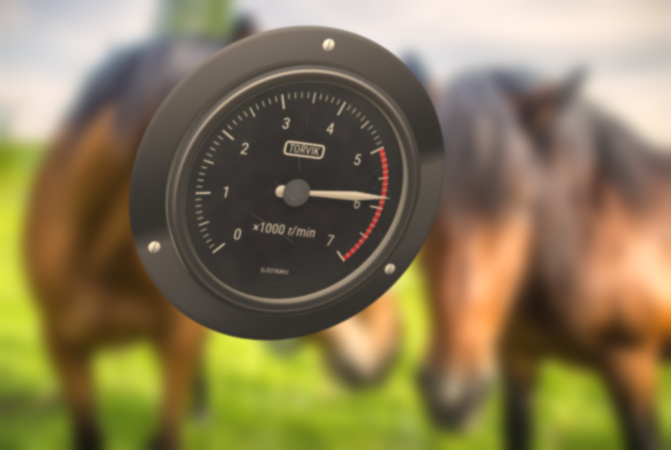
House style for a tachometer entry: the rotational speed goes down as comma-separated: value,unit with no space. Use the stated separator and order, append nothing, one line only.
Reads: 5800,rpm
